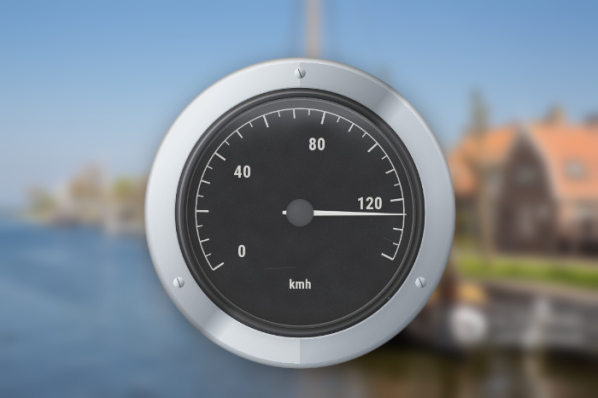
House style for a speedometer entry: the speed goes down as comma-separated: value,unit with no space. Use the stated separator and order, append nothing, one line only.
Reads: 125,km/h
